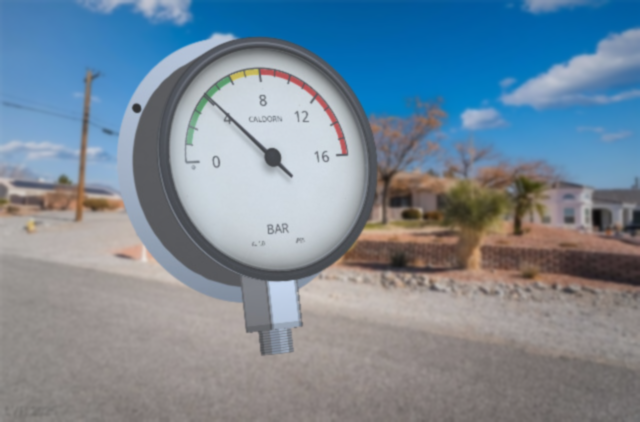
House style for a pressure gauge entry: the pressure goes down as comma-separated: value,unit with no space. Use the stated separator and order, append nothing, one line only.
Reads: 4,bar
